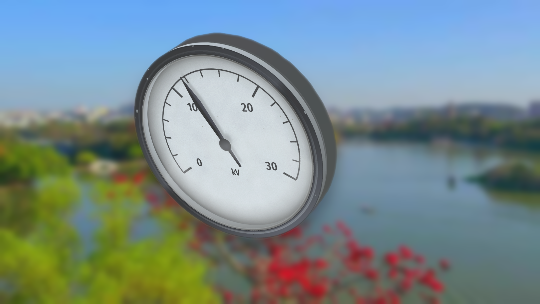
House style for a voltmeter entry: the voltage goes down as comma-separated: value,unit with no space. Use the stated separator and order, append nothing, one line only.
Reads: 12,kV
